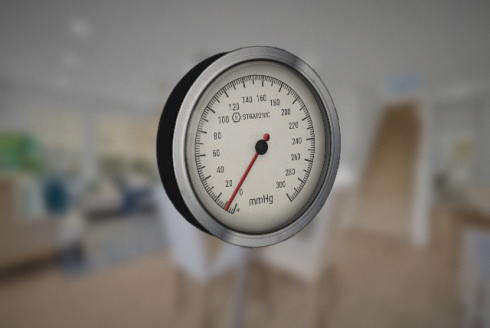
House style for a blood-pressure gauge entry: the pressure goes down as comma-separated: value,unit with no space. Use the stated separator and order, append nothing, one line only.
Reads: 10,mmHg
